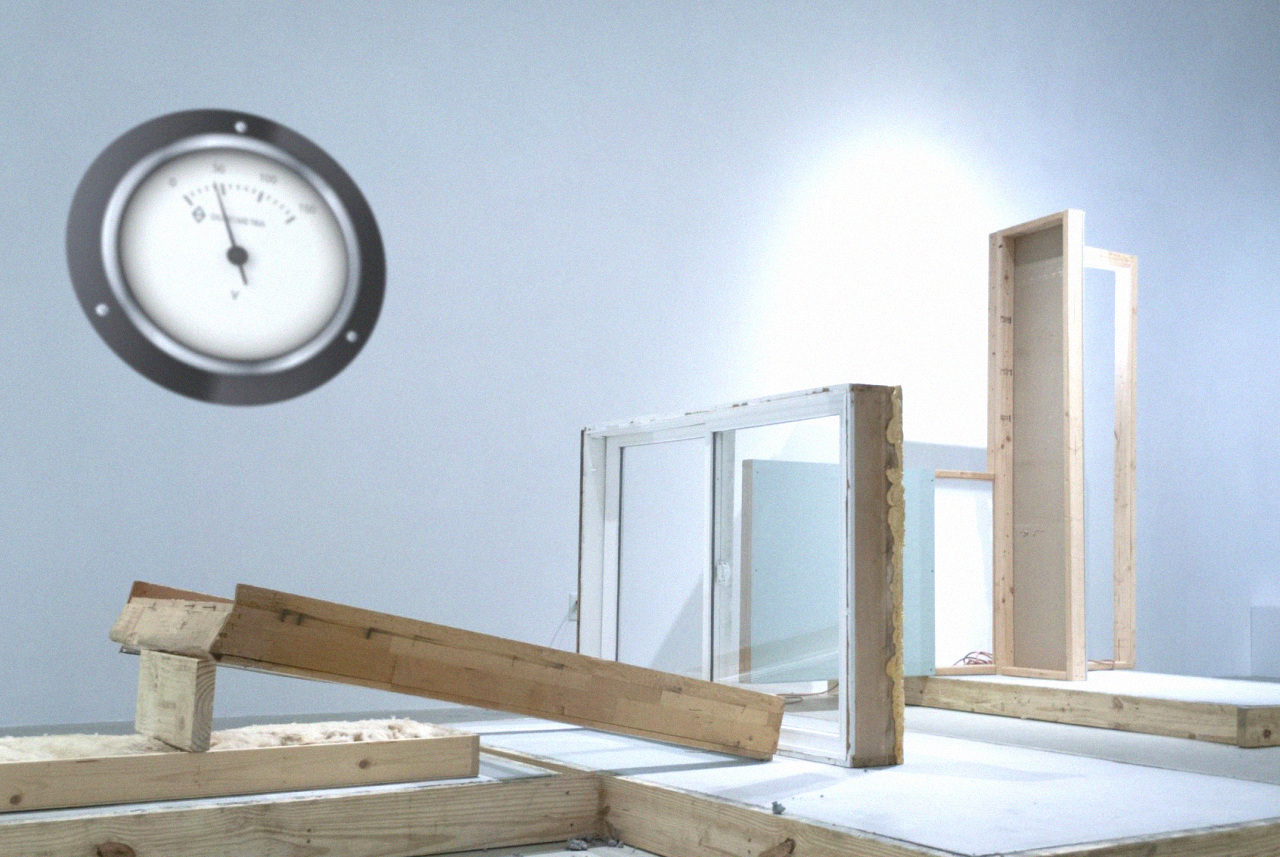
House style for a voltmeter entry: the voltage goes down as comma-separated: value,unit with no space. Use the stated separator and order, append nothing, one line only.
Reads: 40,V
